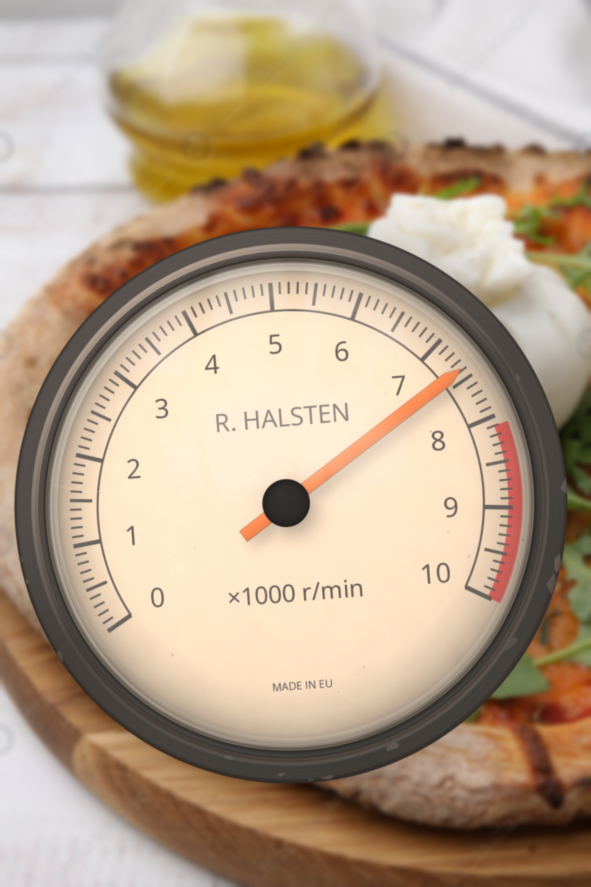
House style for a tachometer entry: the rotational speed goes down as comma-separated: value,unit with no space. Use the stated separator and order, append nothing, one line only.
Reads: 7400,rpm
